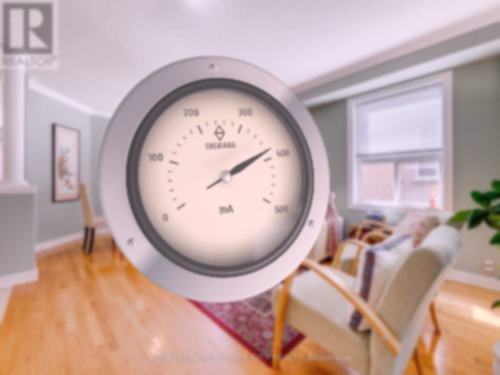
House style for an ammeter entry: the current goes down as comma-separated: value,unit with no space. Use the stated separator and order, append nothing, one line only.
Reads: 380,mA
